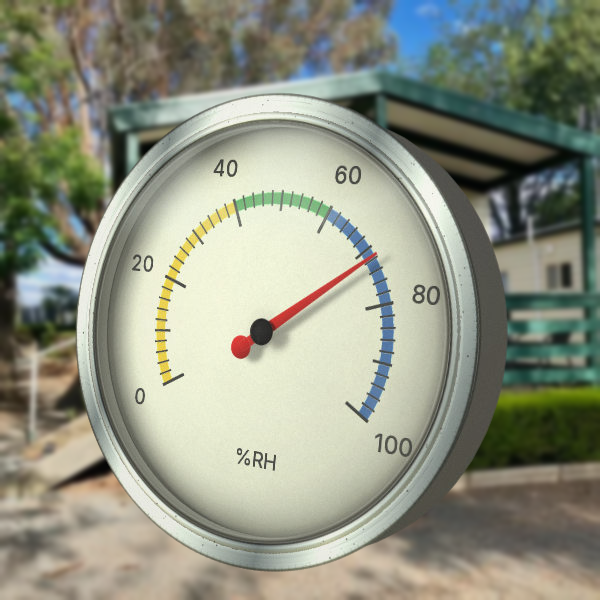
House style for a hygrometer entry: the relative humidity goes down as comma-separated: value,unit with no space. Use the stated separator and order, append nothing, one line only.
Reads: 72,%
